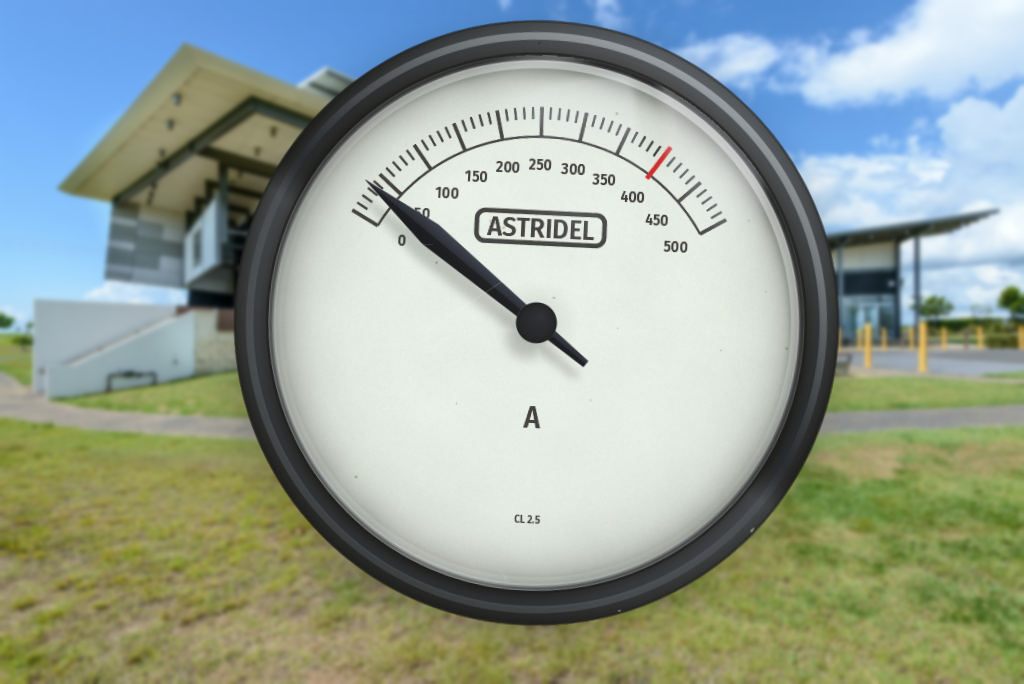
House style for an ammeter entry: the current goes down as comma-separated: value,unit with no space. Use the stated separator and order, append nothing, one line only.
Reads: 35,A
